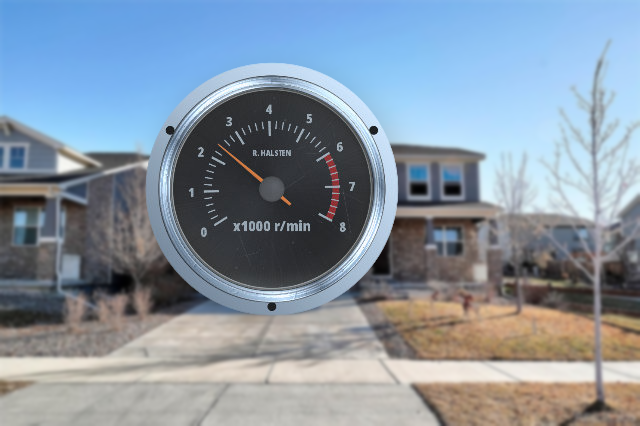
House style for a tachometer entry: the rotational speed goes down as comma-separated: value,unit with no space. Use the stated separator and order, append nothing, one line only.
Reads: 2400,rpm
